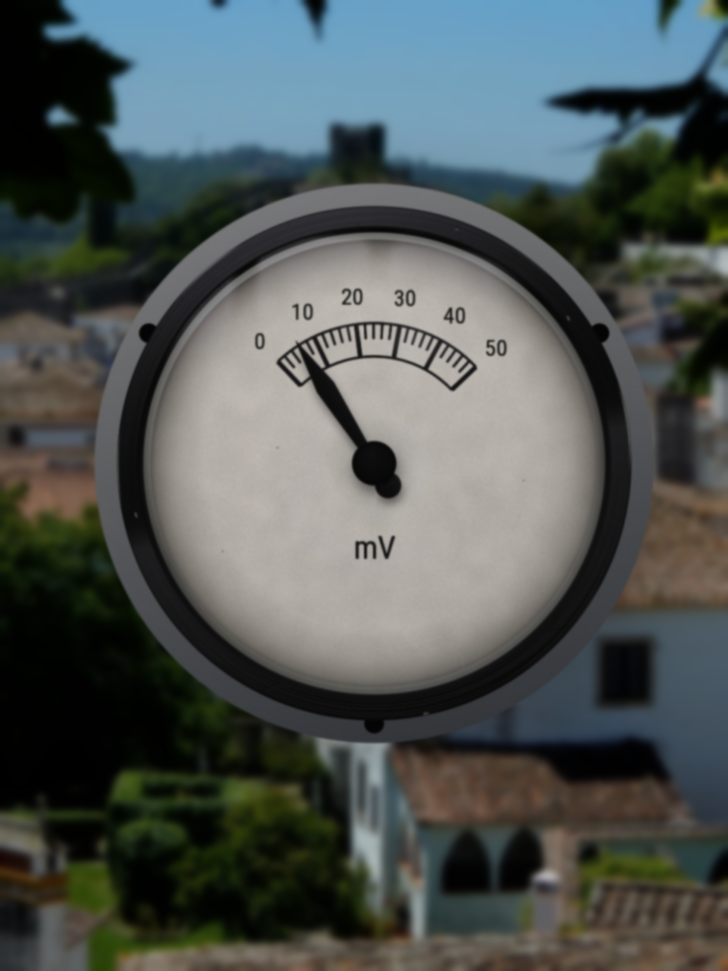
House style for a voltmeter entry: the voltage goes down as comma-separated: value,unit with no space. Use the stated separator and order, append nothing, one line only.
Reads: 6,mV
